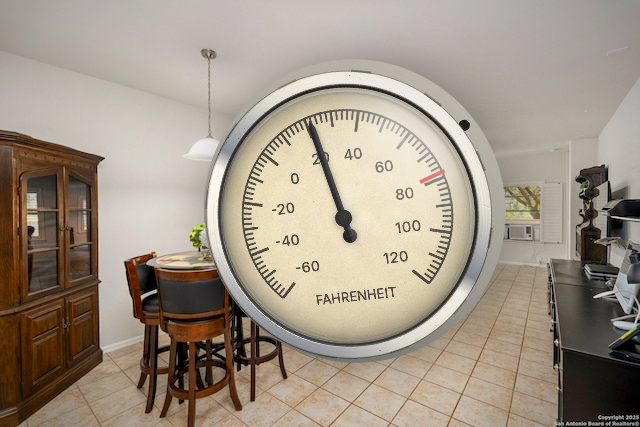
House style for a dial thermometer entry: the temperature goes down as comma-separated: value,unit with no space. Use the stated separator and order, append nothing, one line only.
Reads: 22,°F
